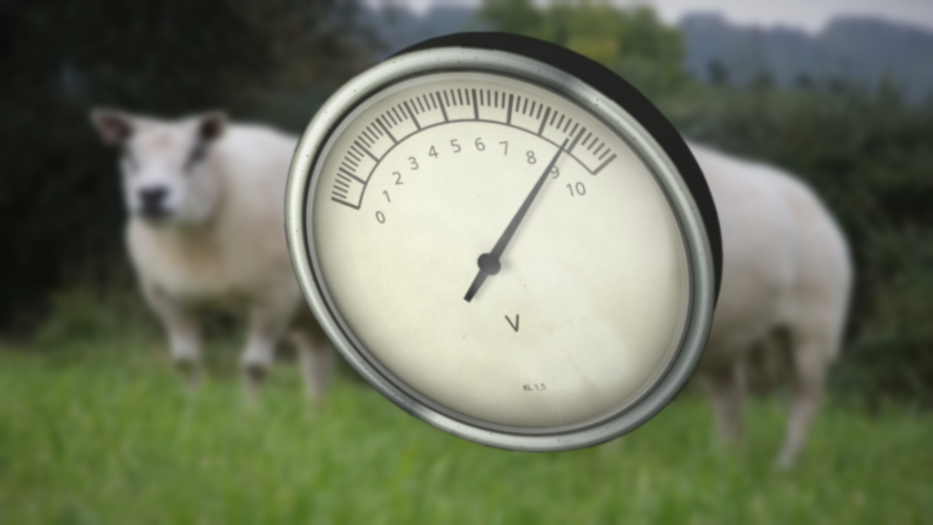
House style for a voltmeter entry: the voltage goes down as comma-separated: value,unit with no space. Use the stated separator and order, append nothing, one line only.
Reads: 8.8,V
